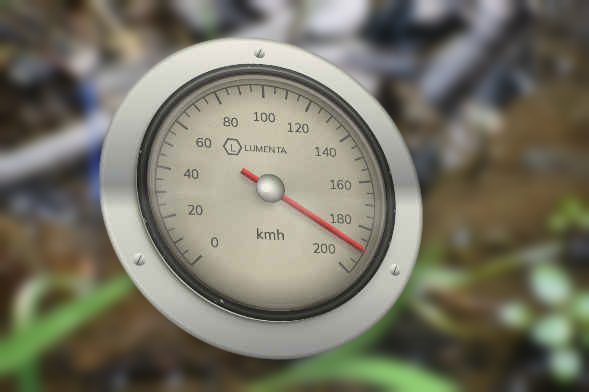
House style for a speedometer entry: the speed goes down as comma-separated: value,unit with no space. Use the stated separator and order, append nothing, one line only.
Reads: 190,km/h
